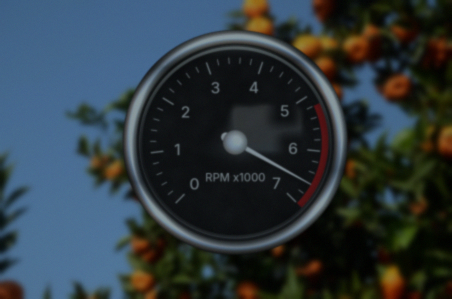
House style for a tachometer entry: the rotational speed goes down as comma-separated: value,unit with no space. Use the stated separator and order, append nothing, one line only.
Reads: 6600,rpm
